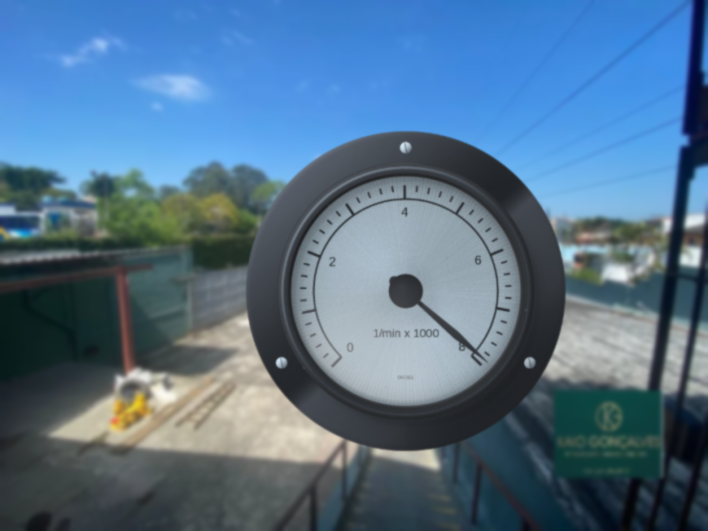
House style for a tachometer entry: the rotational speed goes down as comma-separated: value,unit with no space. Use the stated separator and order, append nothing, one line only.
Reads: 7900,rpm
